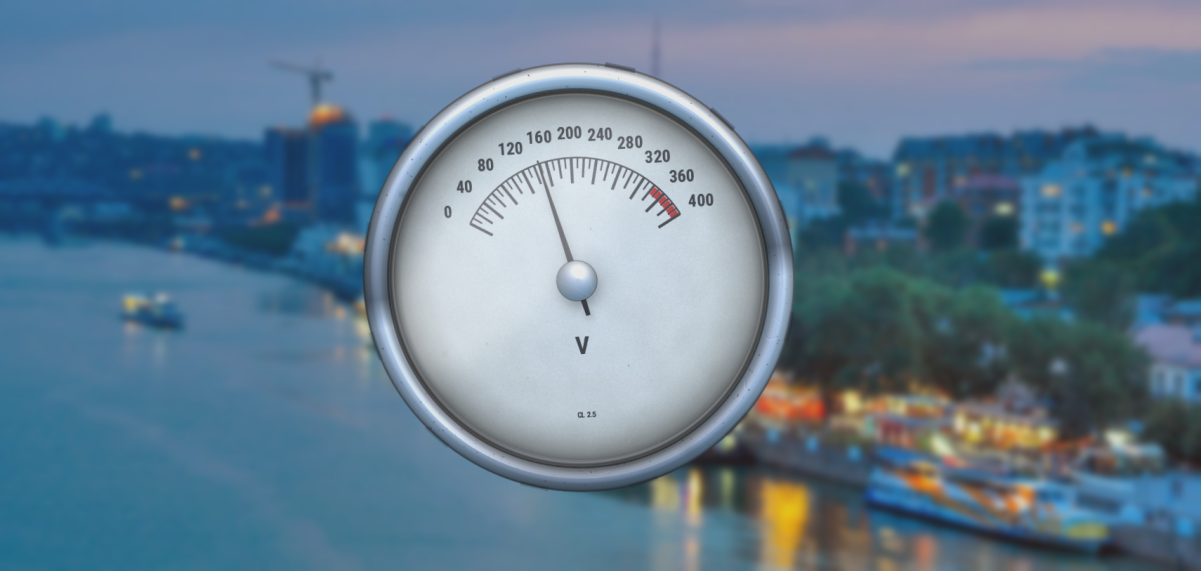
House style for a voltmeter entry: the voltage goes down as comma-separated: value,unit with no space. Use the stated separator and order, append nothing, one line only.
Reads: 150,V
